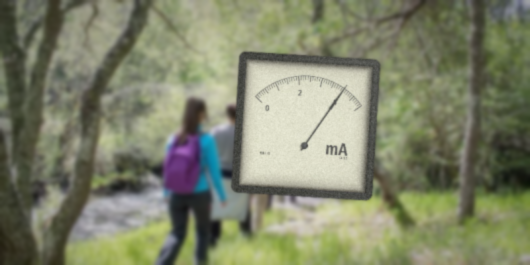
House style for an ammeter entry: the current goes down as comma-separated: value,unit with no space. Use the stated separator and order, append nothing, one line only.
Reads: 4,mA
